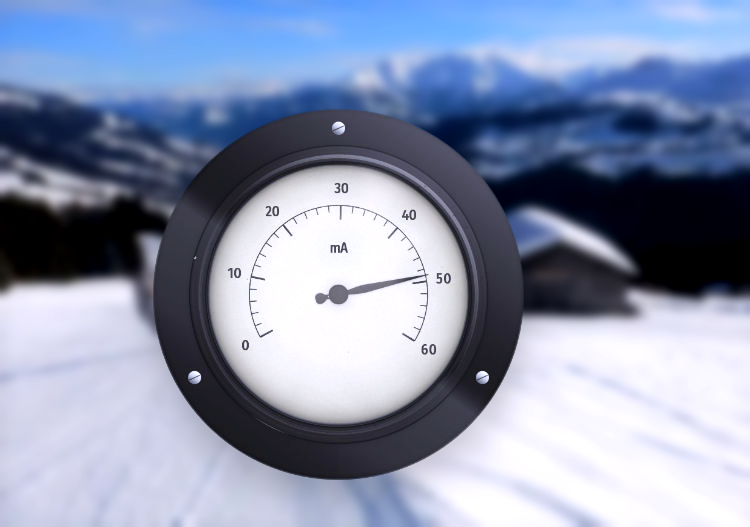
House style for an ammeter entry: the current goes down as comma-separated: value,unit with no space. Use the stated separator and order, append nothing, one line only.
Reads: 49,mA
